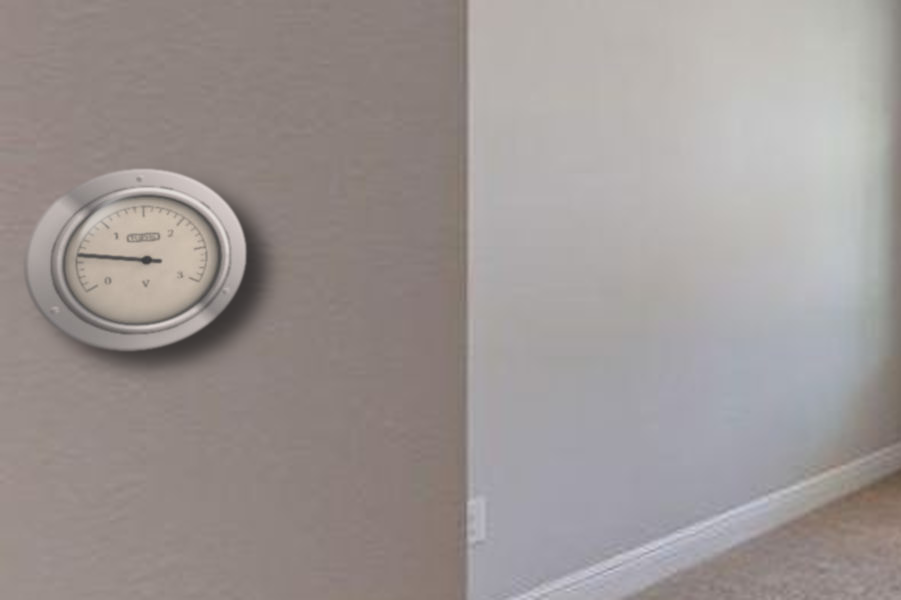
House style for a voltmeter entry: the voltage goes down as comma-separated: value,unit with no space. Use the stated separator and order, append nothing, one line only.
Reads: 0.5,V
